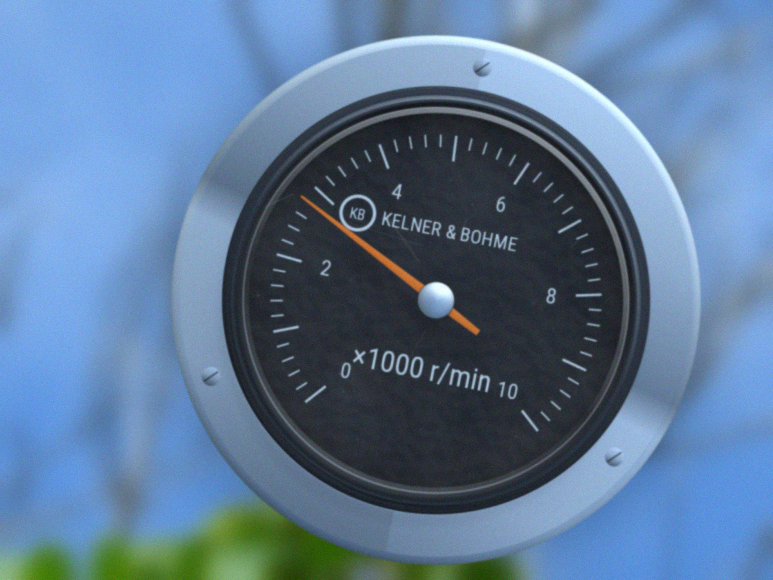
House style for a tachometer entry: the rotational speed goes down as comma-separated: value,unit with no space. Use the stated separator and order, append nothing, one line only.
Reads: 2800,rpm
